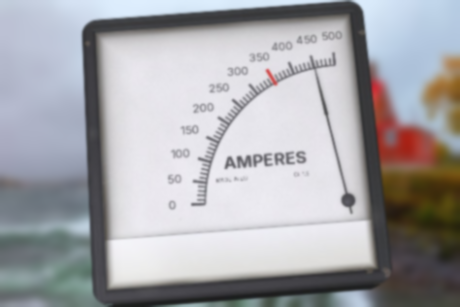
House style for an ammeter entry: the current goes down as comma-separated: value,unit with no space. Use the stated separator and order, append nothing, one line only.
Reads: 450,A
